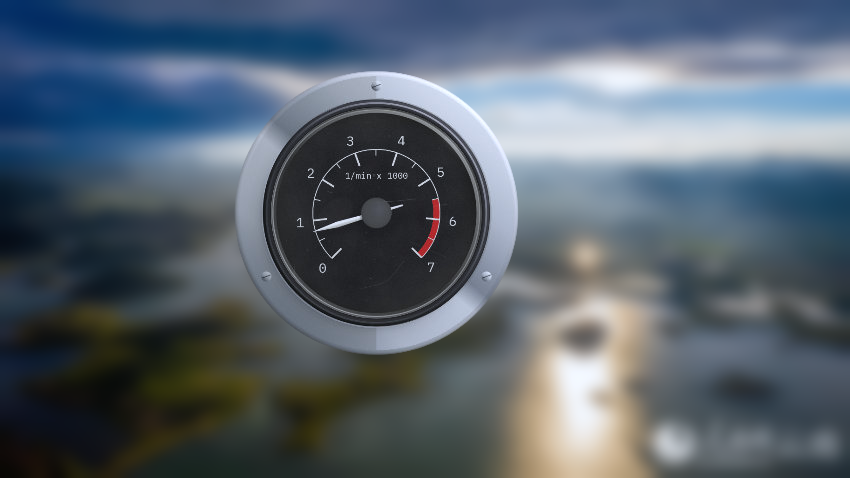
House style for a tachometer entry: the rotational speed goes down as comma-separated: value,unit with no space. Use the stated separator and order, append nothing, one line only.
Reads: 750,rpm
